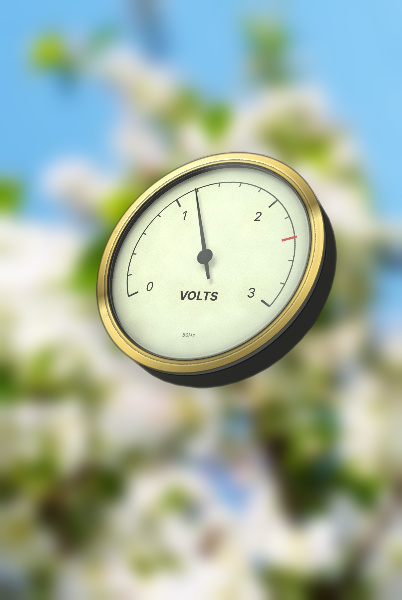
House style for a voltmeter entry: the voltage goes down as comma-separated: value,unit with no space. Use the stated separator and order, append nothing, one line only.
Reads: 1.2,V
